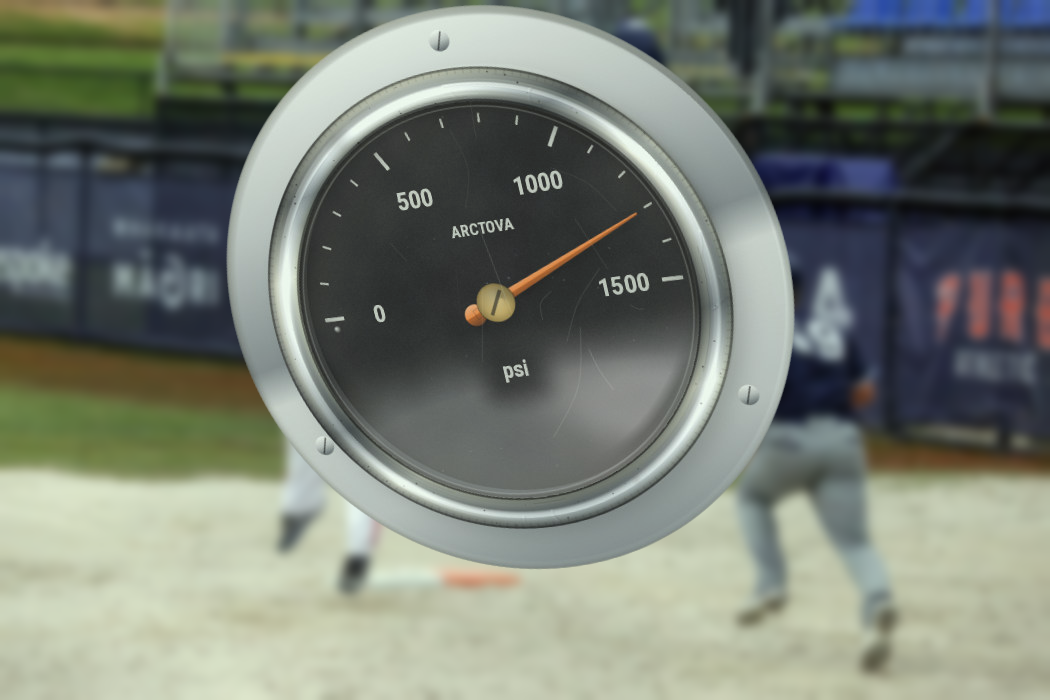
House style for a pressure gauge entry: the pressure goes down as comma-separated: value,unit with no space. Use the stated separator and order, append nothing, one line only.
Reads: 1300,psi
